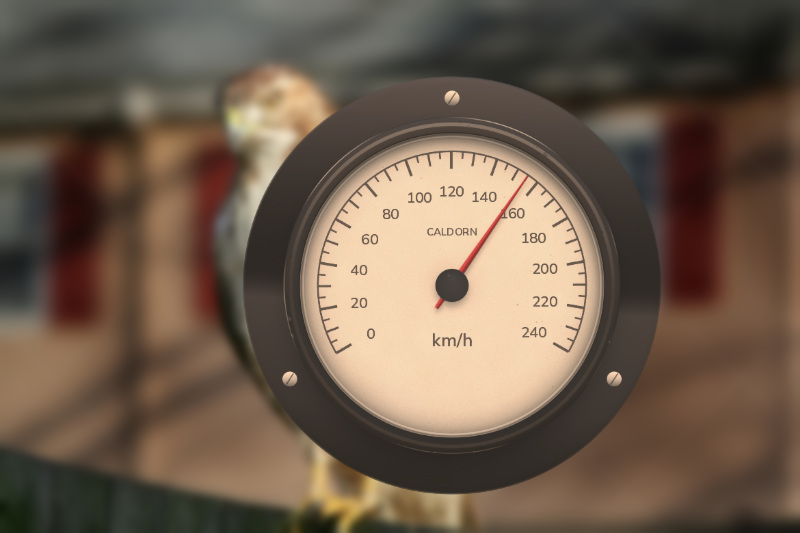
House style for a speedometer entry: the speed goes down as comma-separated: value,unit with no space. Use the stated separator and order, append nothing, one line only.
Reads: 155,km/h
